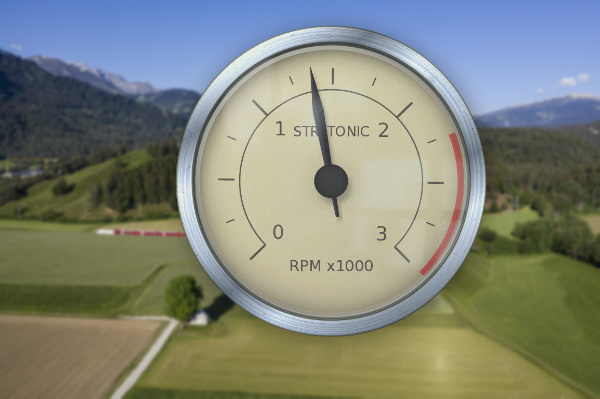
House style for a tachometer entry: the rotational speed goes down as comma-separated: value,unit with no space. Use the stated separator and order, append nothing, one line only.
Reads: 1375,rpm
